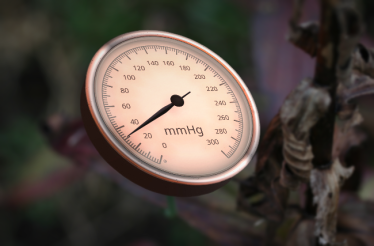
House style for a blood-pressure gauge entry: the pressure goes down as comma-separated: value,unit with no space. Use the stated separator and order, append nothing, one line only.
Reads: 30,mmHg
